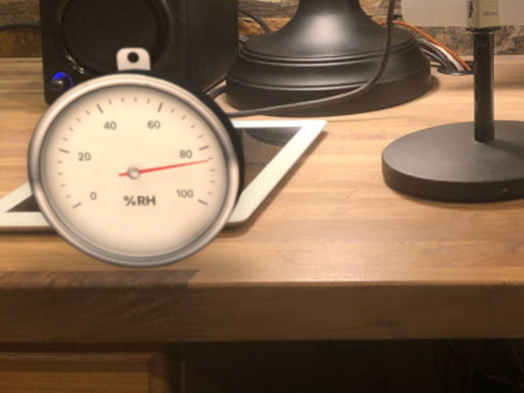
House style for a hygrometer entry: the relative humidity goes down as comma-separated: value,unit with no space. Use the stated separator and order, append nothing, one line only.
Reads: 84,%
